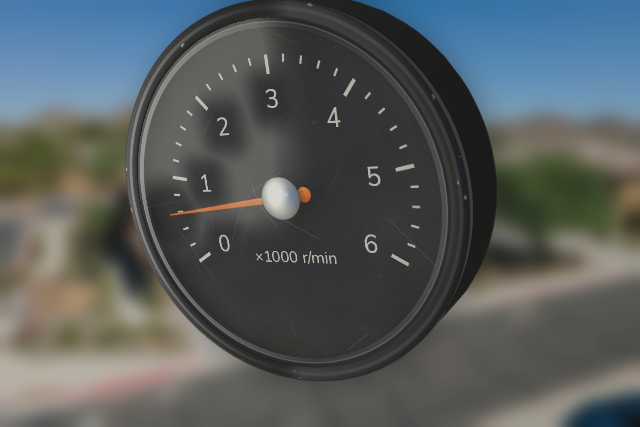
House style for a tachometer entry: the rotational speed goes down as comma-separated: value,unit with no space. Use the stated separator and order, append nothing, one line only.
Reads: 600,rpm
